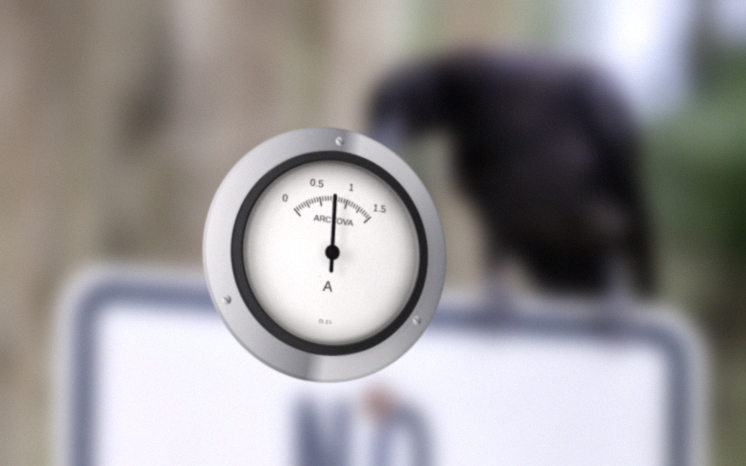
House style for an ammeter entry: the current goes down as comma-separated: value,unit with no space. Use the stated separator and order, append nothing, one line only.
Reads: 0.75,A
